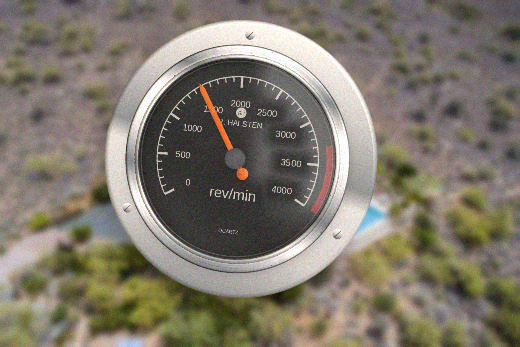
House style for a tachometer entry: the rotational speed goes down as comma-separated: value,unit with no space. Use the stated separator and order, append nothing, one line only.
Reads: 1500,rpm
